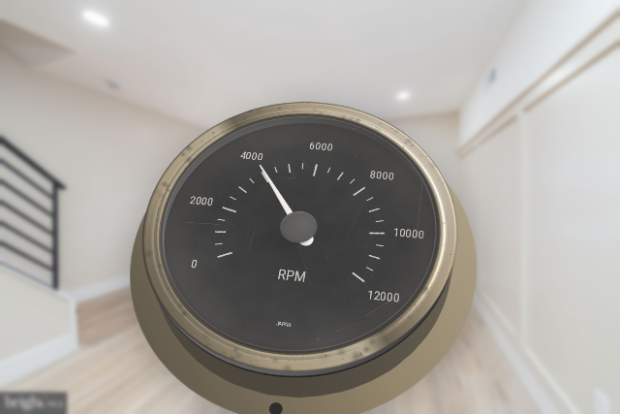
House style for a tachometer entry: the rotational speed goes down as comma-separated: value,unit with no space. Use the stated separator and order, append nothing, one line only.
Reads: 4000,rpm
